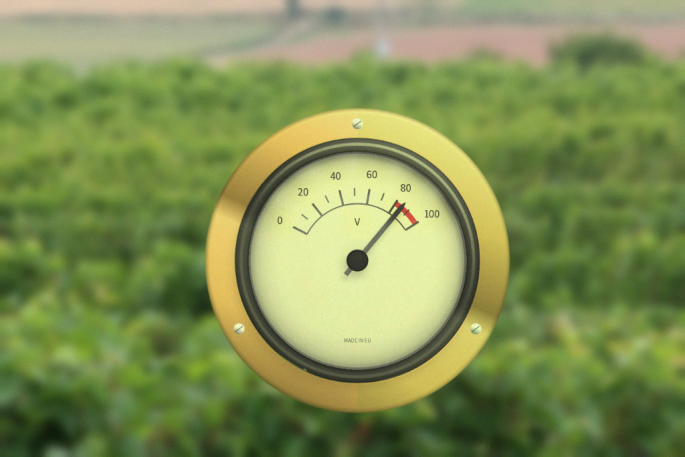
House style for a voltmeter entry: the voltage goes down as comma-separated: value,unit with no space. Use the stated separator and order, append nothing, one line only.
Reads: 85,V
